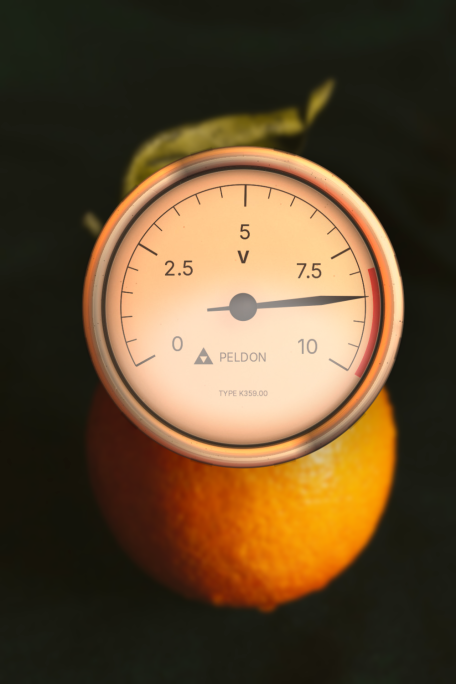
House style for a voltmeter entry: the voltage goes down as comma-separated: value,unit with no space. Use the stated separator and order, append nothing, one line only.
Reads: 8.5,V
